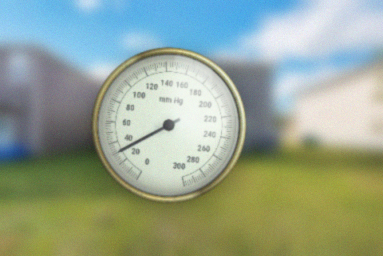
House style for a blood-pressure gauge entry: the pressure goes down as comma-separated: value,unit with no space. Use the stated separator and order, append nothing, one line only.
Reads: 30,mmHg
